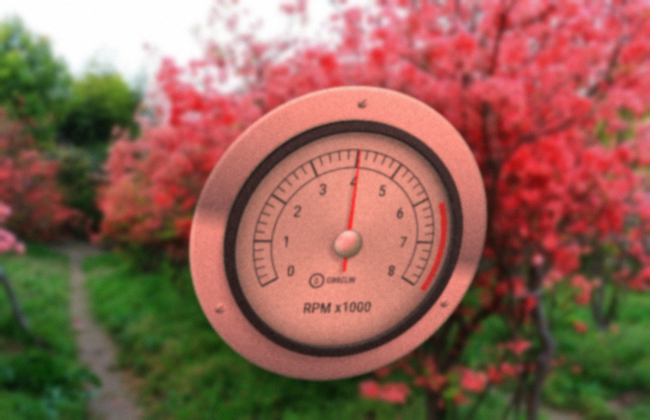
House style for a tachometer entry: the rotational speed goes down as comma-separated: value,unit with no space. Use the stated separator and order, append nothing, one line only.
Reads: 4000,rpm
